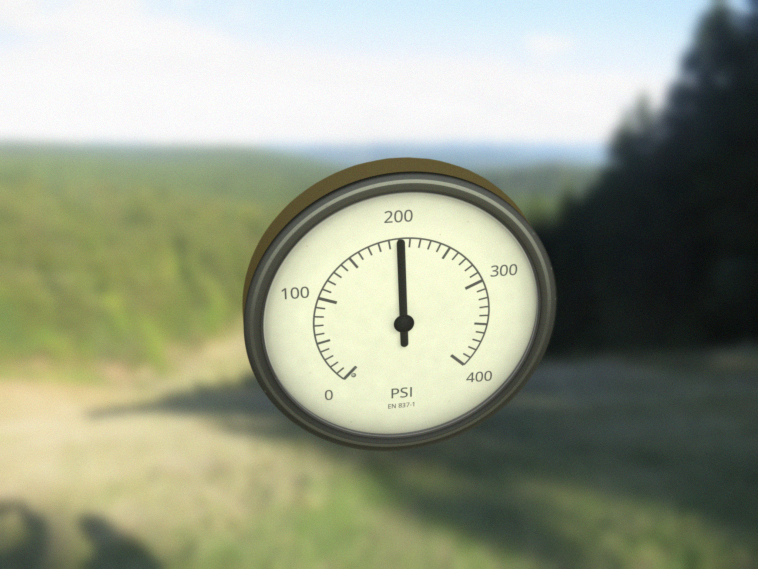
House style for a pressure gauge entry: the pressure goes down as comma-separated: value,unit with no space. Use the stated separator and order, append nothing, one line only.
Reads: 200,psi
